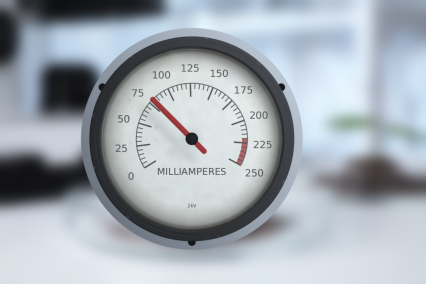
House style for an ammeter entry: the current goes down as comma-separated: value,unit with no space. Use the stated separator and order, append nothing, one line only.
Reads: 80,mA
